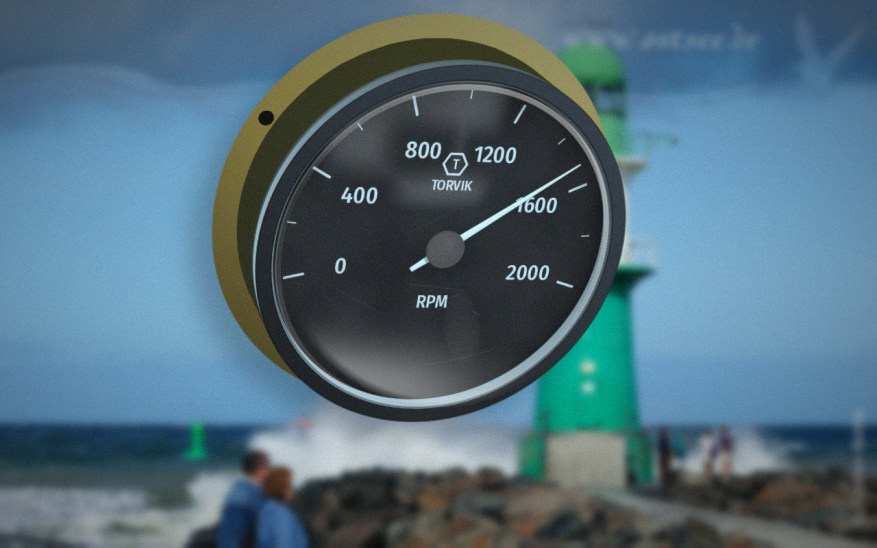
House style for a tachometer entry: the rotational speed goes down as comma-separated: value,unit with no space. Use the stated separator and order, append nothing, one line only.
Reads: 1500,rpm
